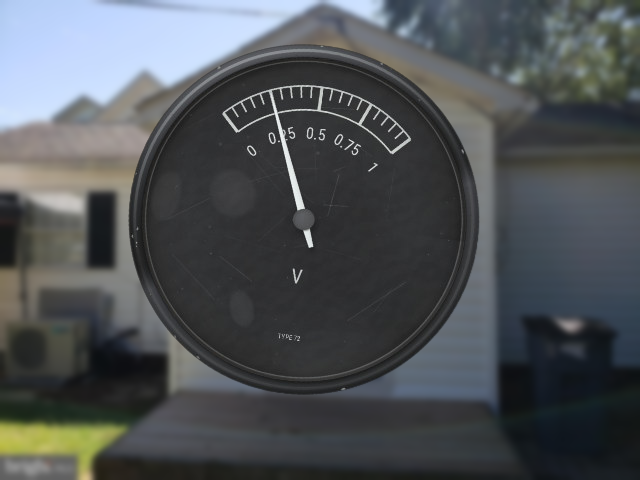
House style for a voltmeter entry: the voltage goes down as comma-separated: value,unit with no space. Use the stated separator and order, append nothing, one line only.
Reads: 0.25,V
